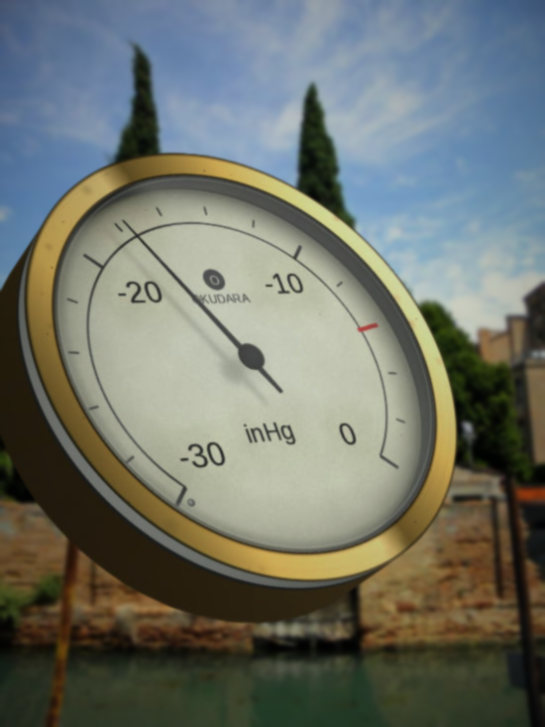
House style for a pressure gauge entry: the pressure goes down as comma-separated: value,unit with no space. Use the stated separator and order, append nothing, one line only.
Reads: -18,inHg
